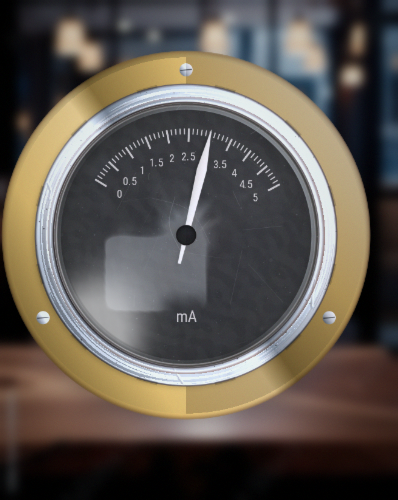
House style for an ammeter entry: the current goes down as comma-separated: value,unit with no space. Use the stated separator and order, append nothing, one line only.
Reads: 3,mA
